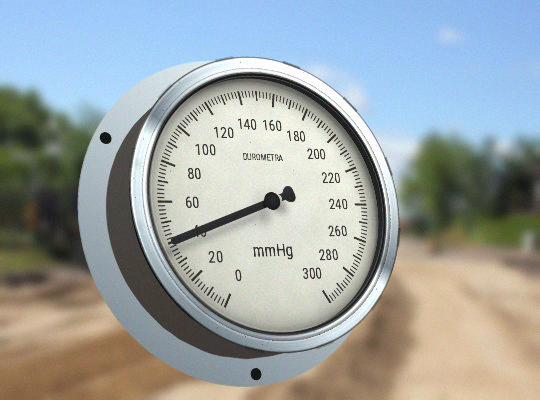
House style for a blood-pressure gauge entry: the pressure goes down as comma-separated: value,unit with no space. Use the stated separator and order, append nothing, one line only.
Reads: 40,mmHg
